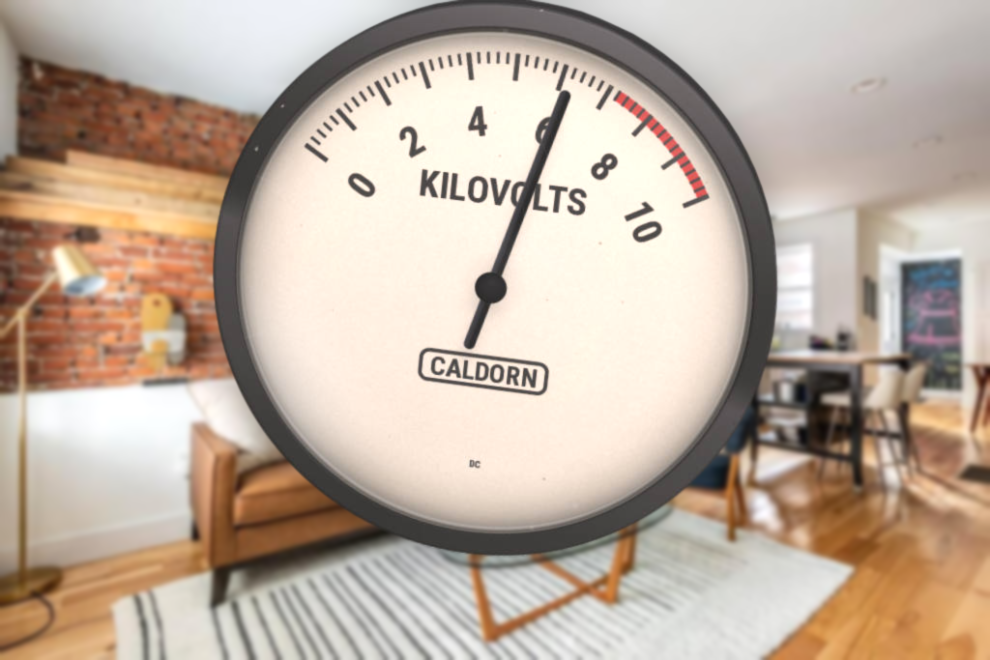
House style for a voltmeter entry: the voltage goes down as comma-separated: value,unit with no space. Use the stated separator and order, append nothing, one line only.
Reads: 6.2,kV
